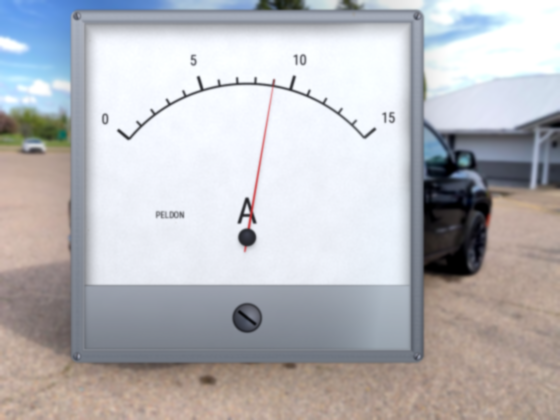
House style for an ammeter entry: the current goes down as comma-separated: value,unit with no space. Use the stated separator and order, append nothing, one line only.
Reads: 9,A
